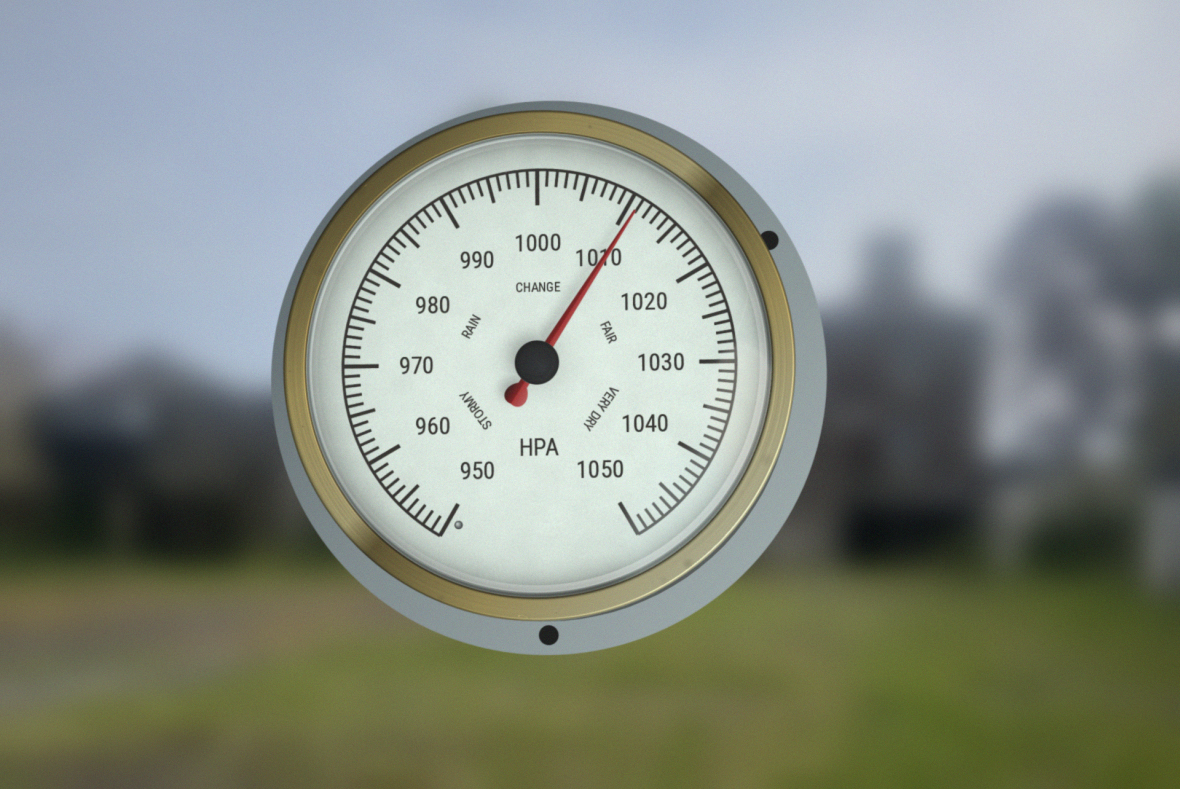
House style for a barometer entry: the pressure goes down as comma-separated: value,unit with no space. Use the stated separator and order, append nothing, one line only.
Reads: 1011,hPa
